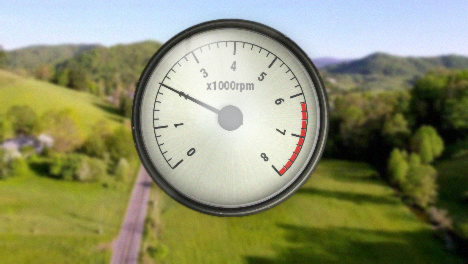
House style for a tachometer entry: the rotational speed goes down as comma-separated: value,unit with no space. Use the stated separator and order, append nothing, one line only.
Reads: 2000,rpm
